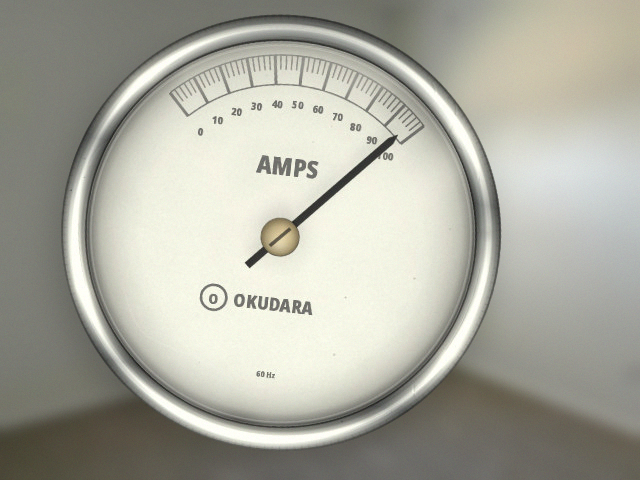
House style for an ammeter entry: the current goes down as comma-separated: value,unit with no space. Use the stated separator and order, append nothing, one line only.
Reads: 96,A
